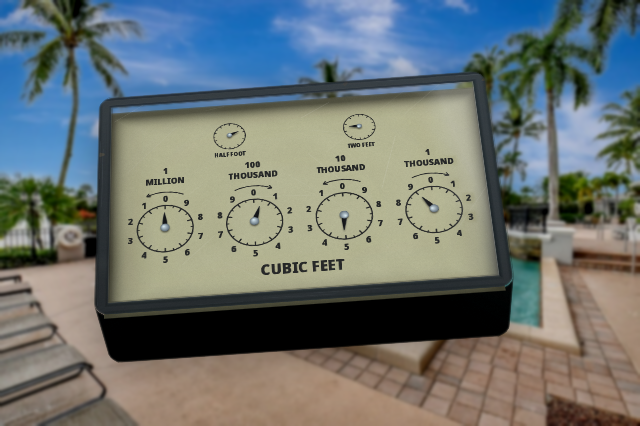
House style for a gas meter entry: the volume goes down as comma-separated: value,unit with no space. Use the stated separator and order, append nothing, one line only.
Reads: 4900,ft³
